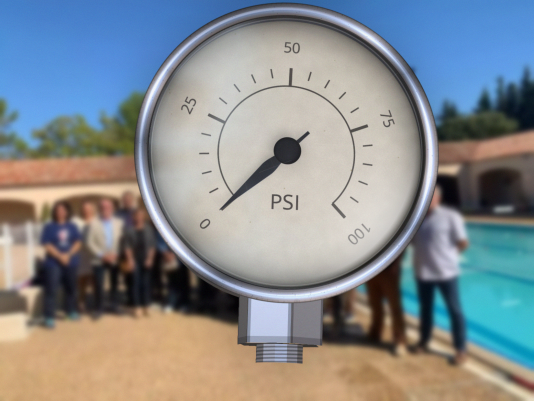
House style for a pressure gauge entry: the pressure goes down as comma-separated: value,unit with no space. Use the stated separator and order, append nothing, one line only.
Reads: 0,psi
